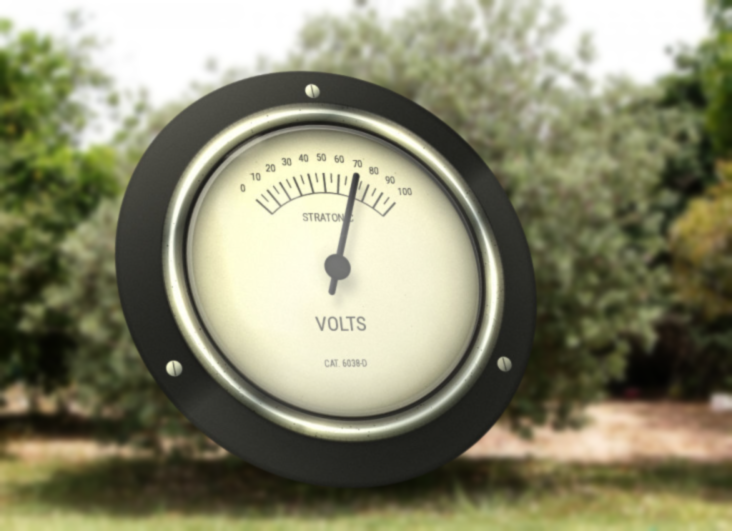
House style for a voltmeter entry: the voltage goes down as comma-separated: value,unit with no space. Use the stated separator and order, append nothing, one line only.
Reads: 70,V
